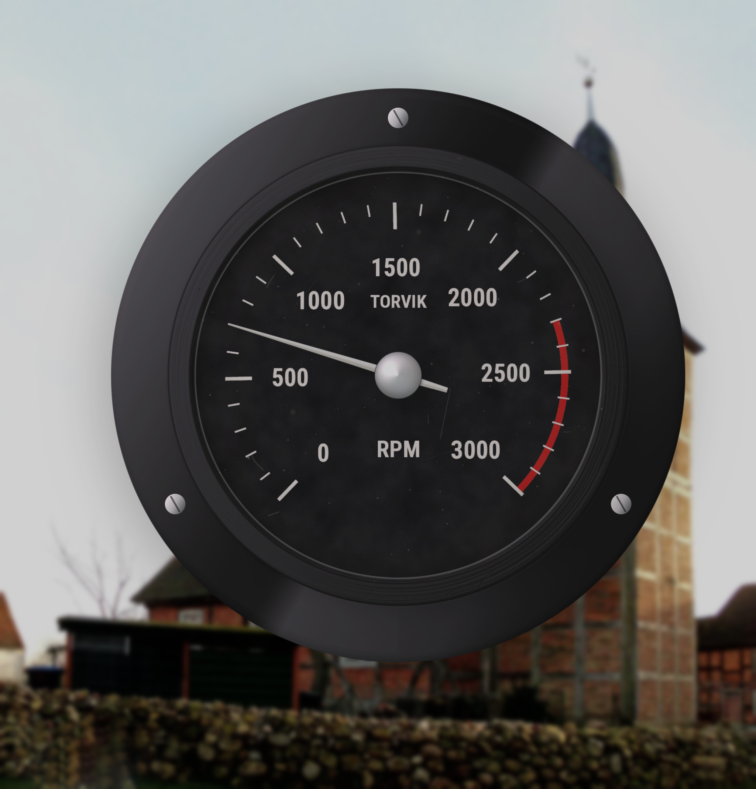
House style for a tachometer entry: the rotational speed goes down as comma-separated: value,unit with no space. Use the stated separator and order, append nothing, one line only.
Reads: 700,rpm
